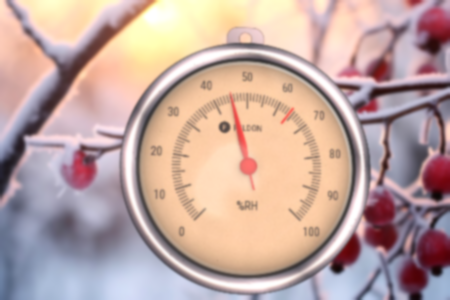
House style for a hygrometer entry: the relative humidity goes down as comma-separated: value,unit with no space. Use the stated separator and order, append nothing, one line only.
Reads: 45,%
